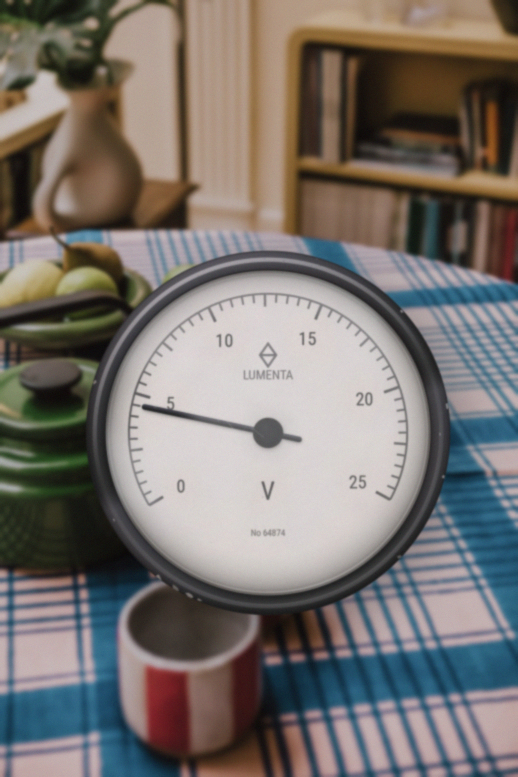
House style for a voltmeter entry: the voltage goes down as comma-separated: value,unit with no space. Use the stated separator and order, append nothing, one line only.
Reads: 4.5,V
